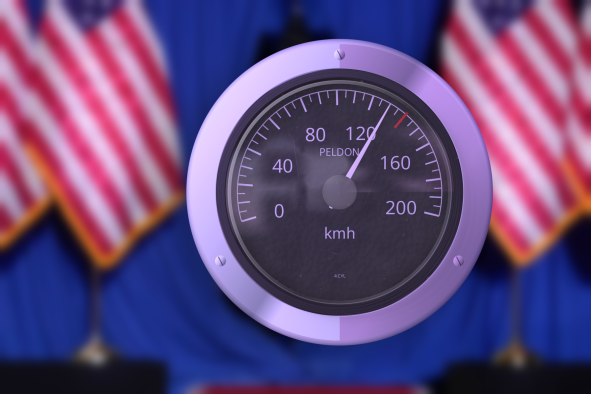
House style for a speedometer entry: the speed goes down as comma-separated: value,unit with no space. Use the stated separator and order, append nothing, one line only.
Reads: 130,km/h
